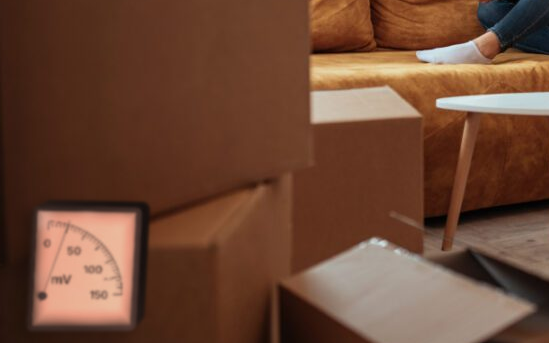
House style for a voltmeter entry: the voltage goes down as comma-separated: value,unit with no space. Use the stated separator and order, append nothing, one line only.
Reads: 25,mV
